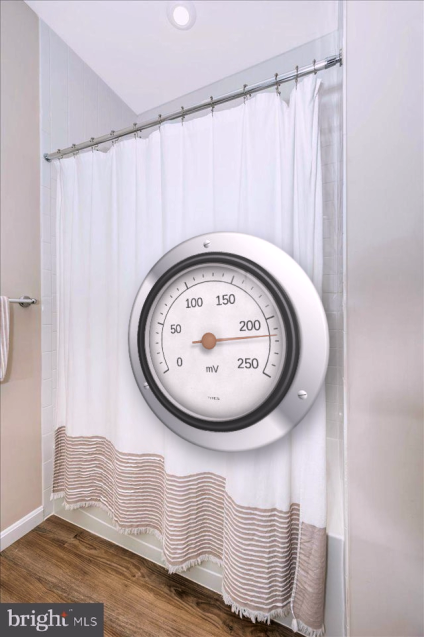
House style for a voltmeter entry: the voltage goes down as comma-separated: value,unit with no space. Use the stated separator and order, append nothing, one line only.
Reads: 215,mV
